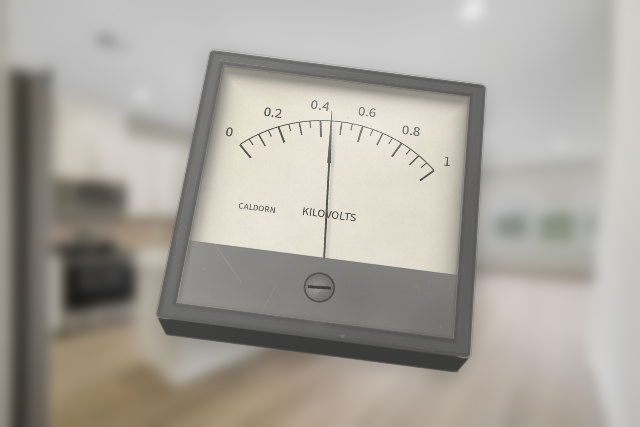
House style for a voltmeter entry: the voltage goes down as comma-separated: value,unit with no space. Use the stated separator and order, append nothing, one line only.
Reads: 0.45,kV
